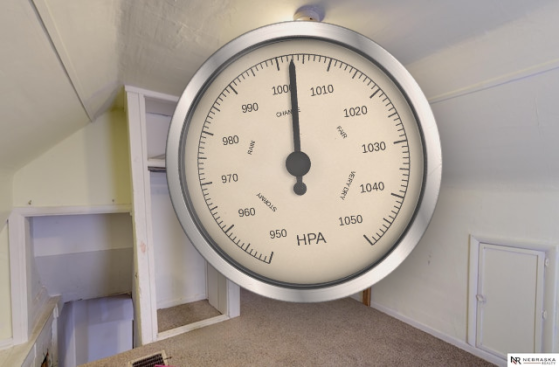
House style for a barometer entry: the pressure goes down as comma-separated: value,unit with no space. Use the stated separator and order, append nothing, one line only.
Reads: 1003,hPa
